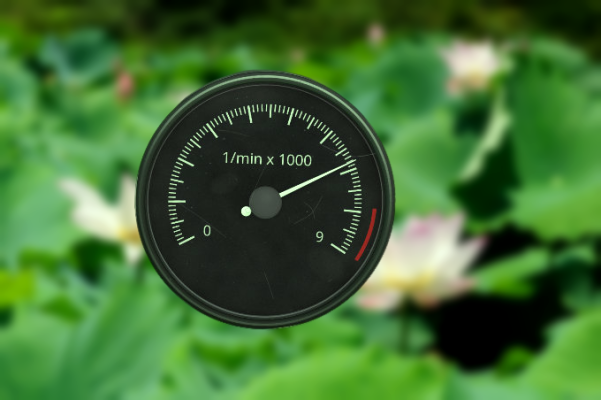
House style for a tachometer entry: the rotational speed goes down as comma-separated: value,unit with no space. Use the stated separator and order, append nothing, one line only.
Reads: 6800,rpm
